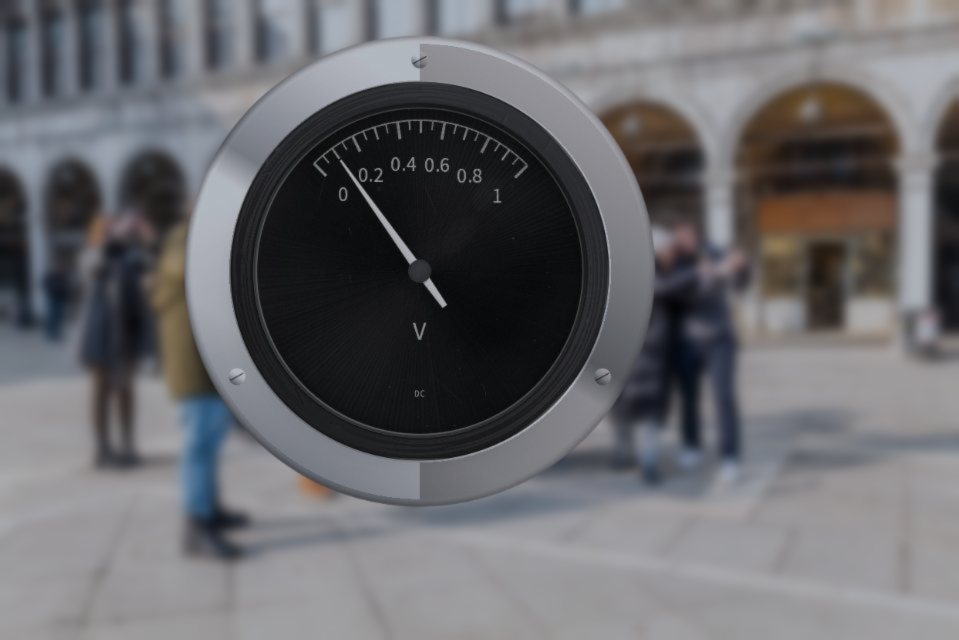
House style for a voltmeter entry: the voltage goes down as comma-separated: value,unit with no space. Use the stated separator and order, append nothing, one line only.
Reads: 0.1,V
